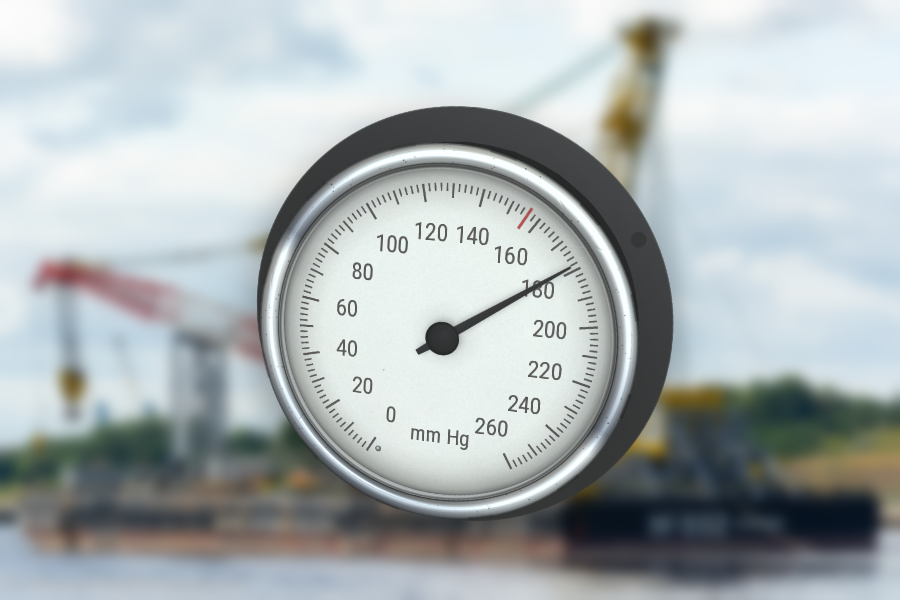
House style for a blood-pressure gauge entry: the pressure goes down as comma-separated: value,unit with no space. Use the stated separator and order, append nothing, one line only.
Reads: 178,mmHg
